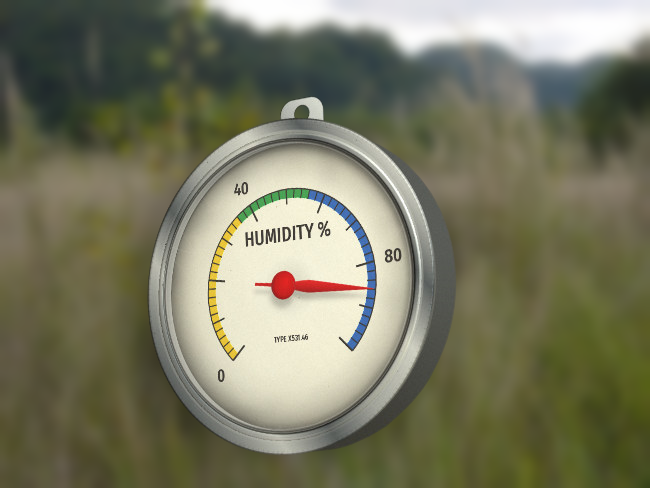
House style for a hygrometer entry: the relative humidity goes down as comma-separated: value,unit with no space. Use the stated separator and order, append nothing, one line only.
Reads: 86,%
